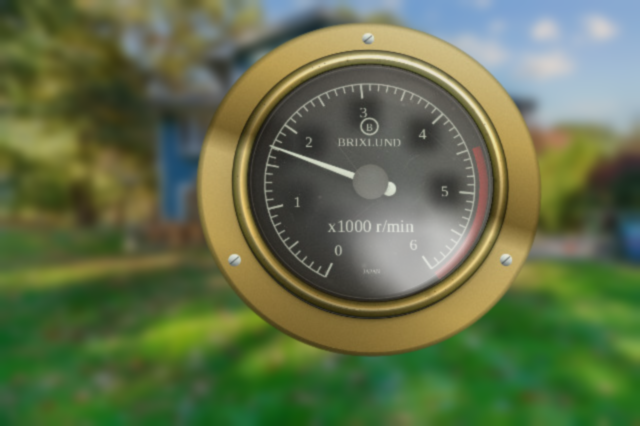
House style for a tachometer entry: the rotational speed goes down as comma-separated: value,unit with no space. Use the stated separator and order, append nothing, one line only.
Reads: 1700,rpm
